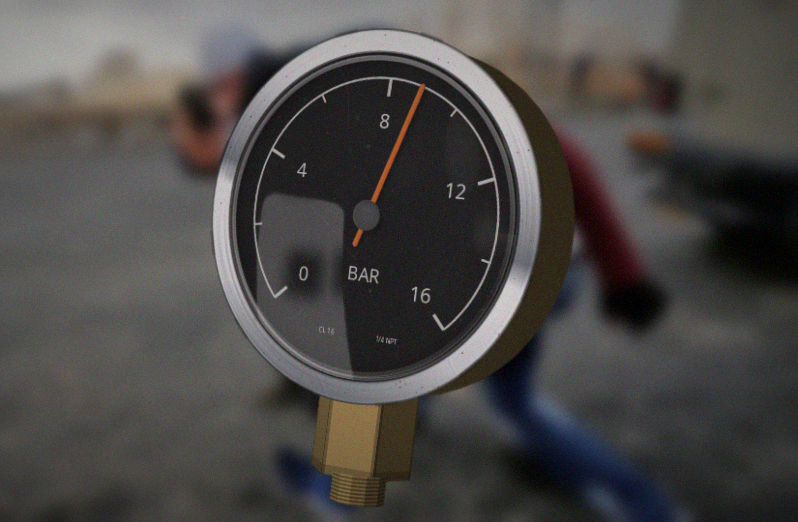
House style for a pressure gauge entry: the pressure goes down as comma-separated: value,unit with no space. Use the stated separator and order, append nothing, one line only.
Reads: 9,bar
